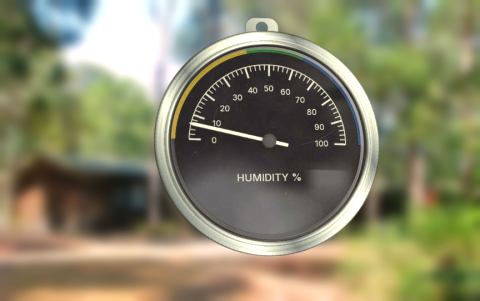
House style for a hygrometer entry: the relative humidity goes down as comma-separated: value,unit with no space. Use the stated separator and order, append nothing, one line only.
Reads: 6,%
